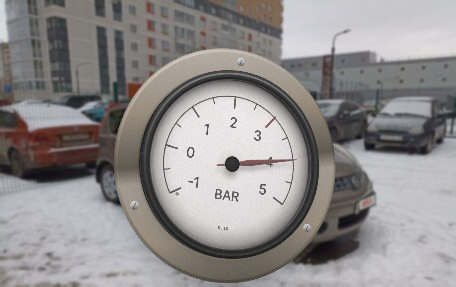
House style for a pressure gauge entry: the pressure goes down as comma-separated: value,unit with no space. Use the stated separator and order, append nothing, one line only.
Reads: 4,bar
